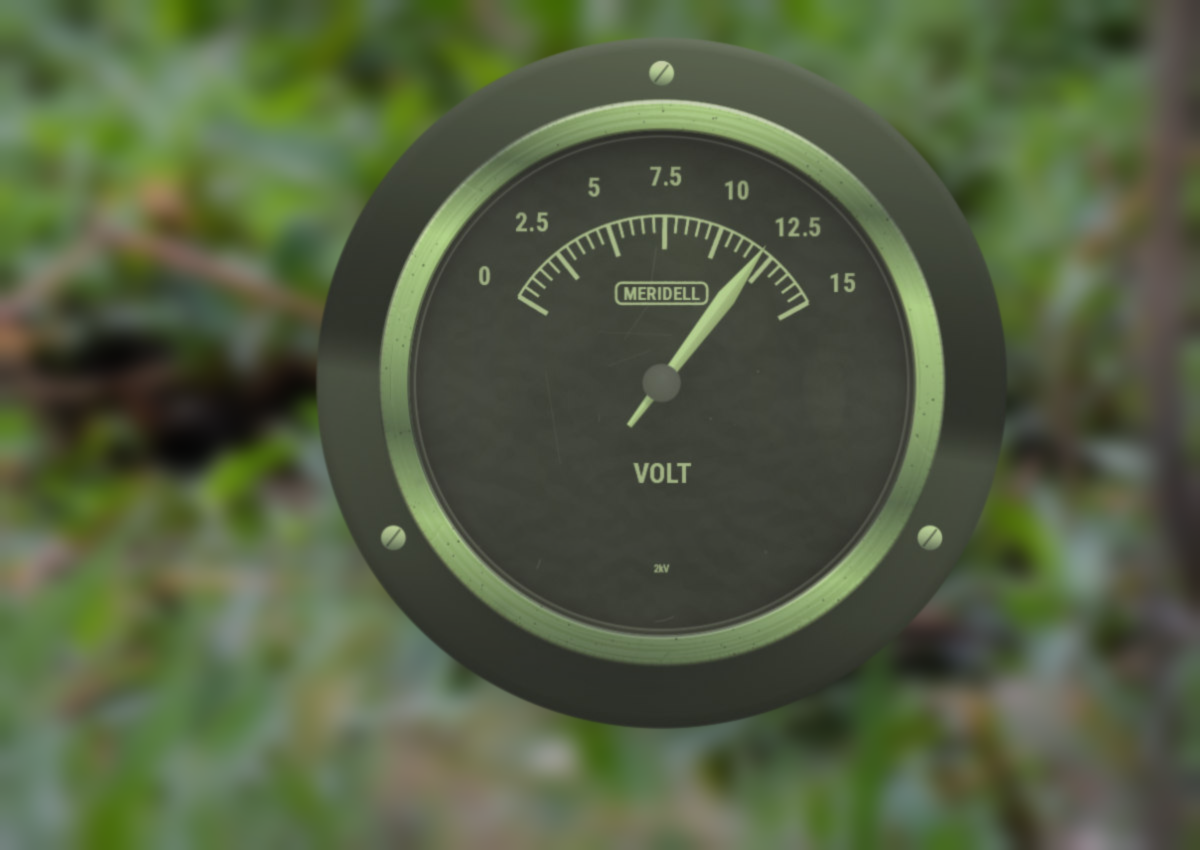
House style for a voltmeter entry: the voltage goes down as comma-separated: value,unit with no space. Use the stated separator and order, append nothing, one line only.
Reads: 12,V
